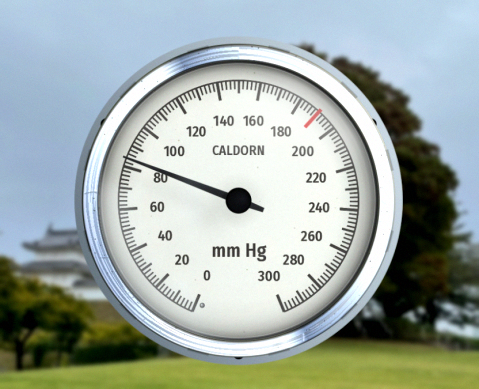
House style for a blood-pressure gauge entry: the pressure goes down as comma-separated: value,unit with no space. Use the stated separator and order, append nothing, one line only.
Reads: 84,mmHg
